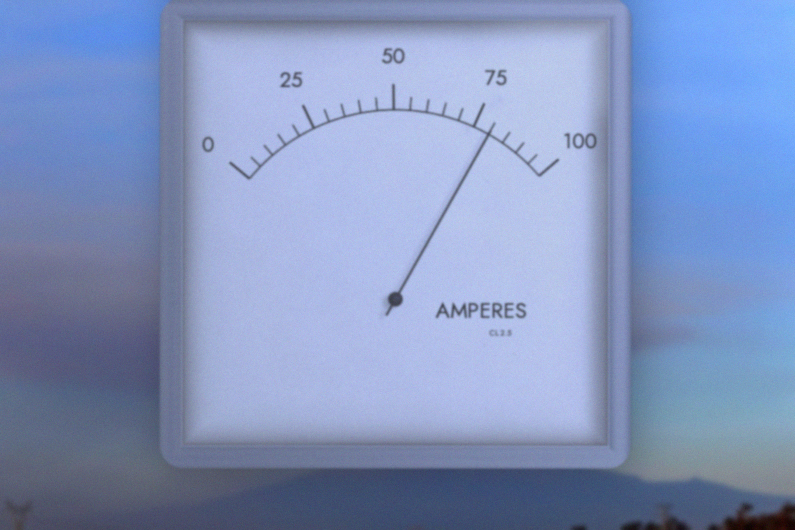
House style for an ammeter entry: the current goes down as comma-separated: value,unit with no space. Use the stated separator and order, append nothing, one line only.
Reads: 80,A
